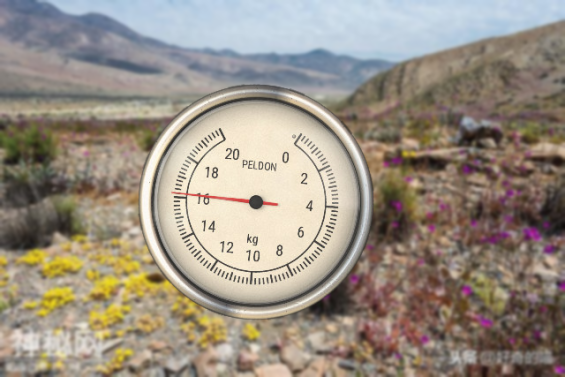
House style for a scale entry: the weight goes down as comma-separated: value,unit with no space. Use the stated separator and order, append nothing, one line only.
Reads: 16.2,kg
